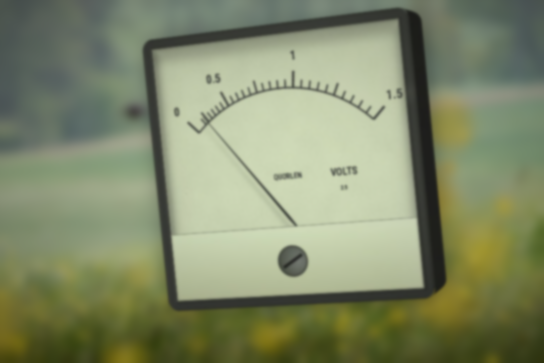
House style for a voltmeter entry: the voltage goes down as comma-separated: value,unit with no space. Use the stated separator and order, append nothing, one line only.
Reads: 0.25,V
